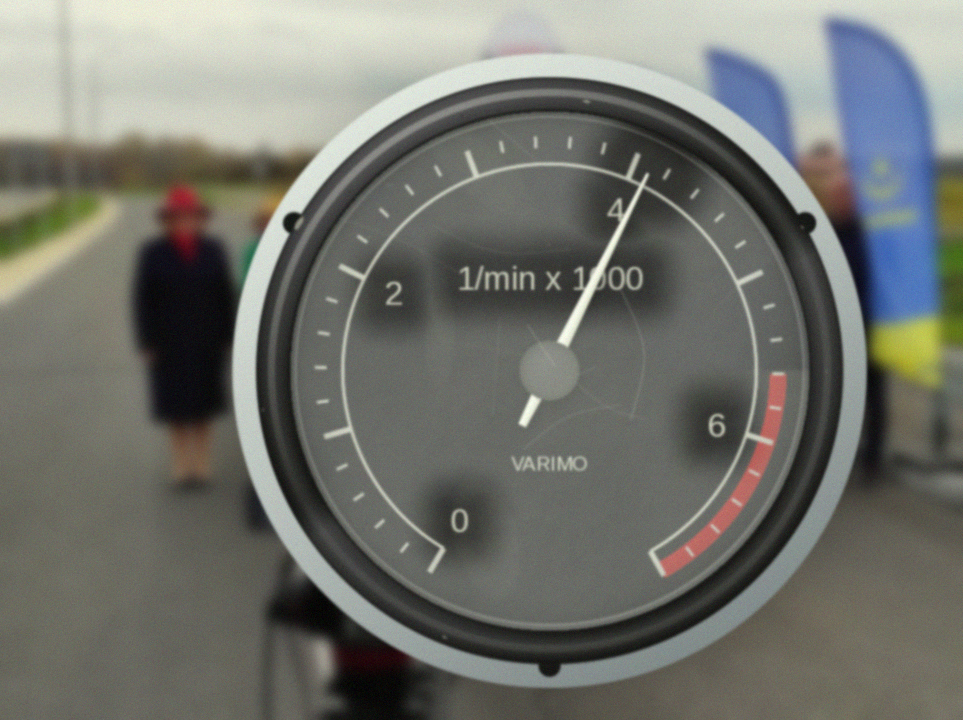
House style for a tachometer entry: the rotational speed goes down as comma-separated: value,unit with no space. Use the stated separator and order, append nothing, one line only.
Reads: 4100,rpm
